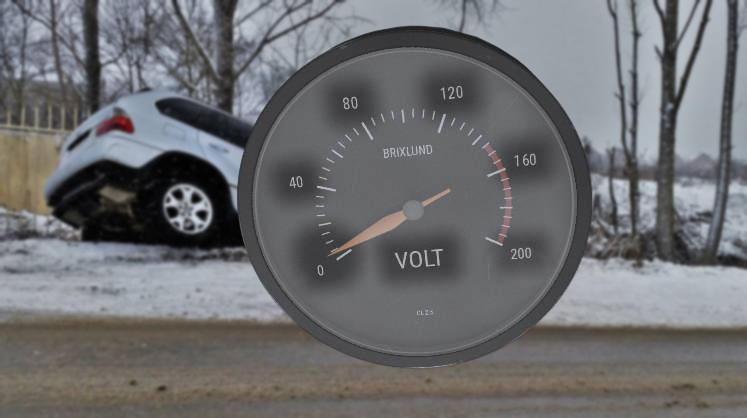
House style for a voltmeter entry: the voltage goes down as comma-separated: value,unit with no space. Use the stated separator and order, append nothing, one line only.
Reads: 5,V
